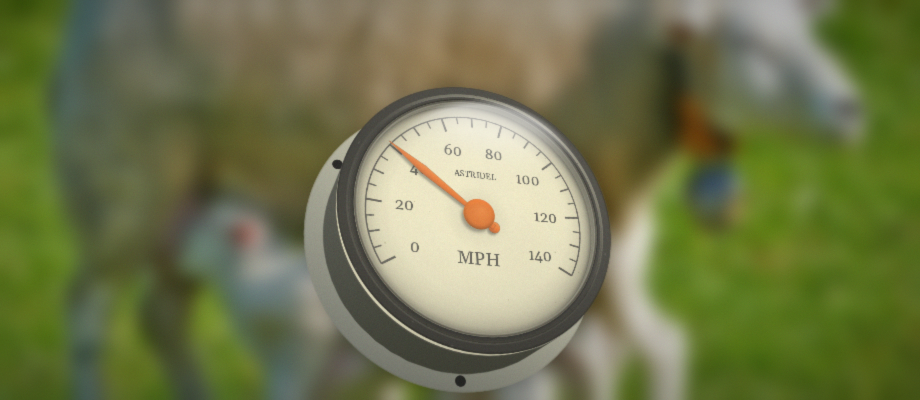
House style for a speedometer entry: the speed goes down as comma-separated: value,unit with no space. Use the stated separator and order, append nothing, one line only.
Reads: 40,mph
